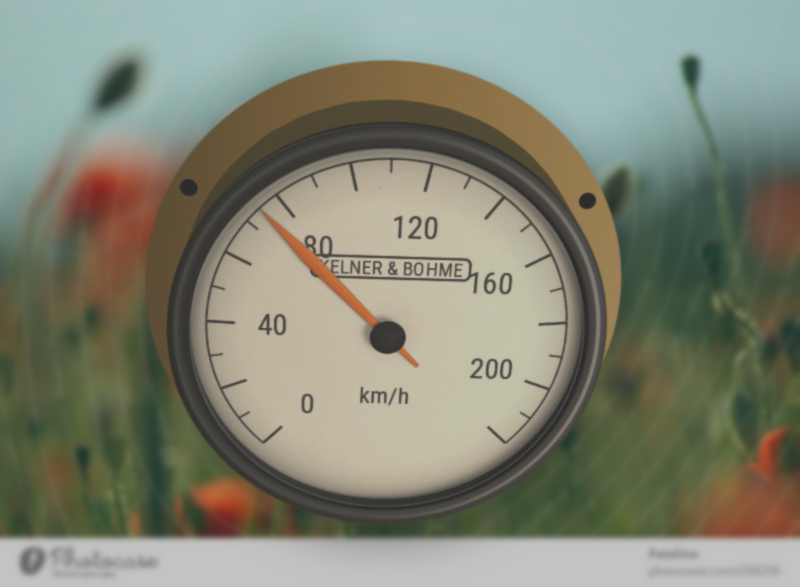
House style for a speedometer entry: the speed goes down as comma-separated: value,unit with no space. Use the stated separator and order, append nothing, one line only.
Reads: 75,km/h
